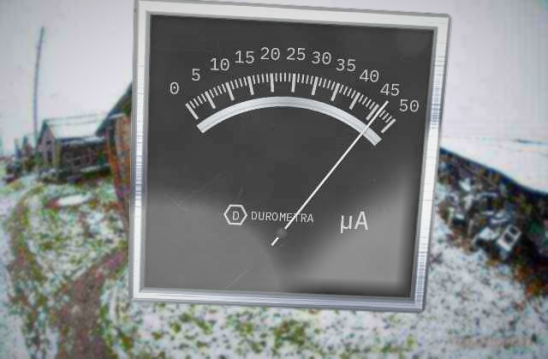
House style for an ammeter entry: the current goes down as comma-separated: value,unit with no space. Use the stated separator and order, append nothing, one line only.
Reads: 46,µA
